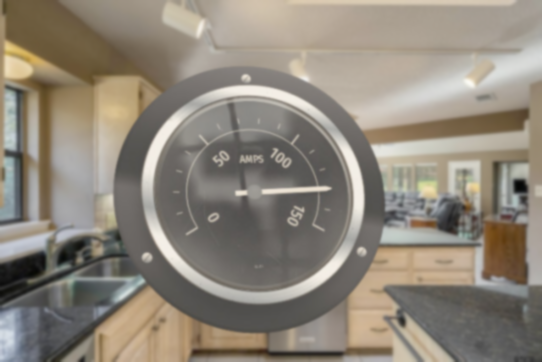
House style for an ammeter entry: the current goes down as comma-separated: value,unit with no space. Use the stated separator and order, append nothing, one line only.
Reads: 130,A
